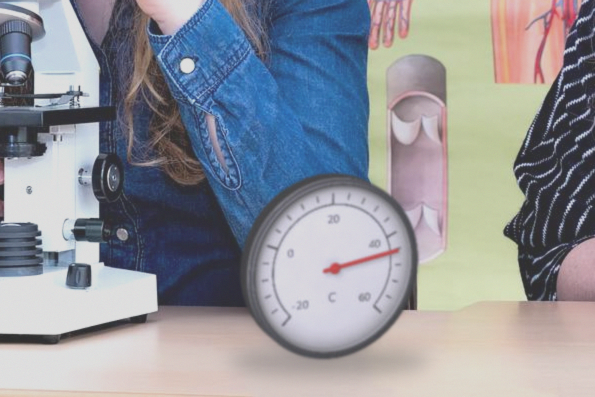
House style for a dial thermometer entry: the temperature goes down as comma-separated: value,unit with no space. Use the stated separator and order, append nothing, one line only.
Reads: 44,°C
